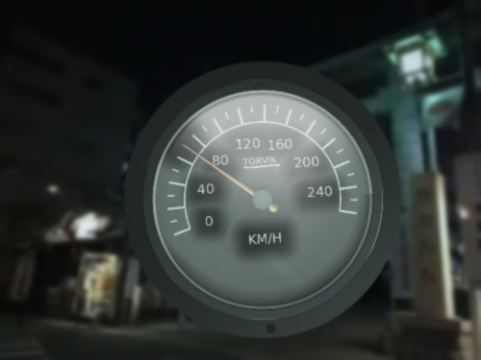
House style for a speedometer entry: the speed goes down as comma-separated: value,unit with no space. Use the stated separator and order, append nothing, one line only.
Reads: 70,km/h
